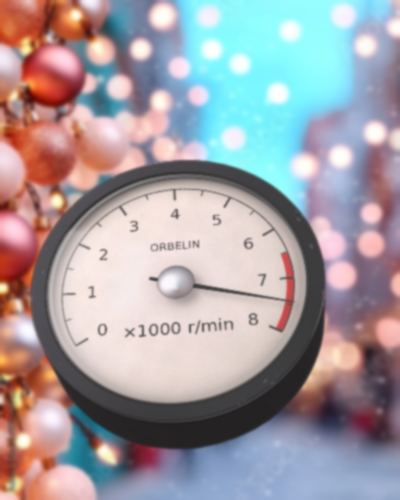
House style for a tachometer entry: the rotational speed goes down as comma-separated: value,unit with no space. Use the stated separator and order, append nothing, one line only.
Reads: 7500,rpm
